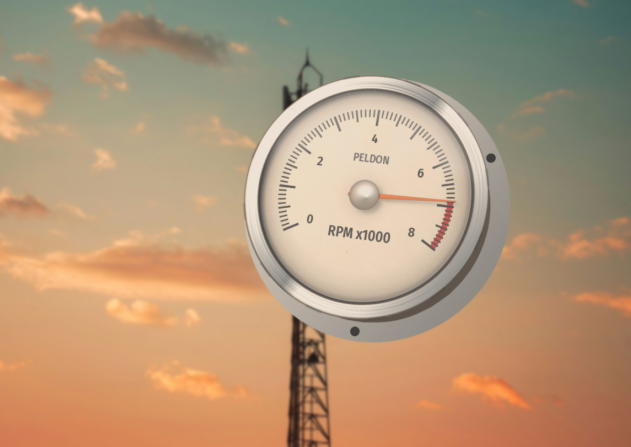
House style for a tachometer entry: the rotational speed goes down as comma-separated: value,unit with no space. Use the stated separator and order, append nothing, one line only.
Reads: 6900,rpm
